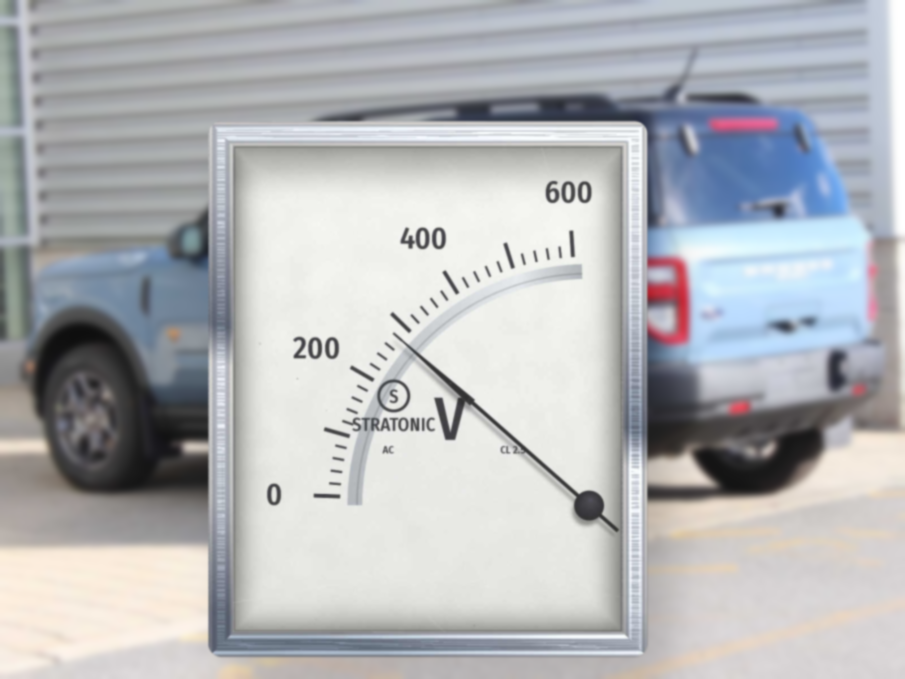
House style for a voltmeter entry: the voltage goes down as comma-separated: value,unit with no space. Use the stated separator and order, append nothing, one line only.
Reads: 280,V
